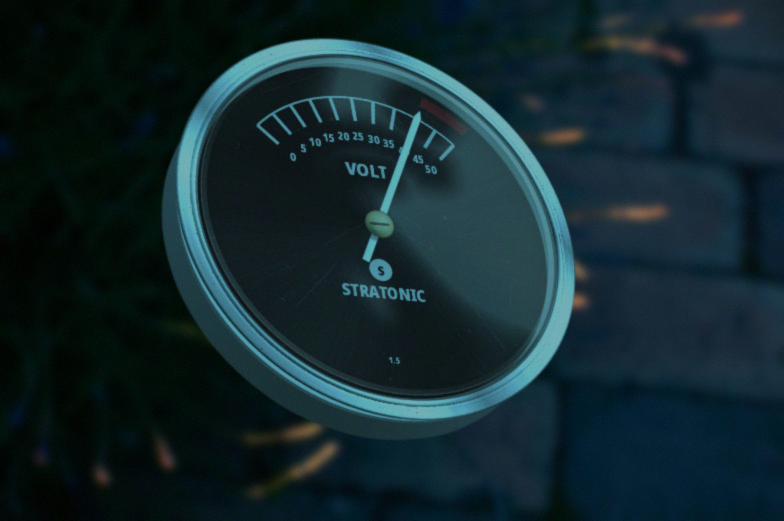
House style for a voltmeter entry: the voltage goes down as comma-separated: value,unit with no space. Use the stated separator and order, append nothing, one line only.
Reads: 40,V
